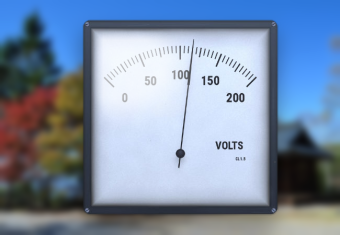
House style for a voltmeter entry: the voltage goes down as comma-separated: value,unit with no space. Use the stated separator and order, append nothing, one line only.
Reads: 115,V
